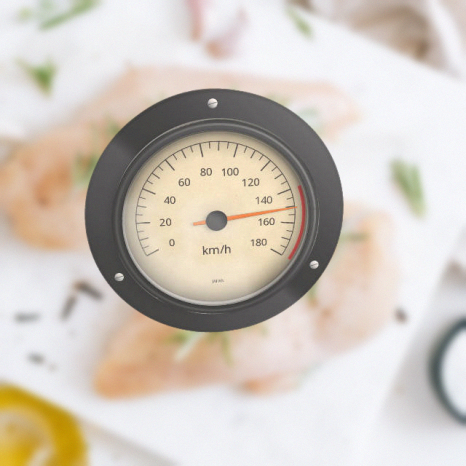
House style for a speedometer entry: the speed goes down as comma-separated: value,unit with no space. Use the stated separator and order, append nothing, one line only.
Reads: 150,km/h
